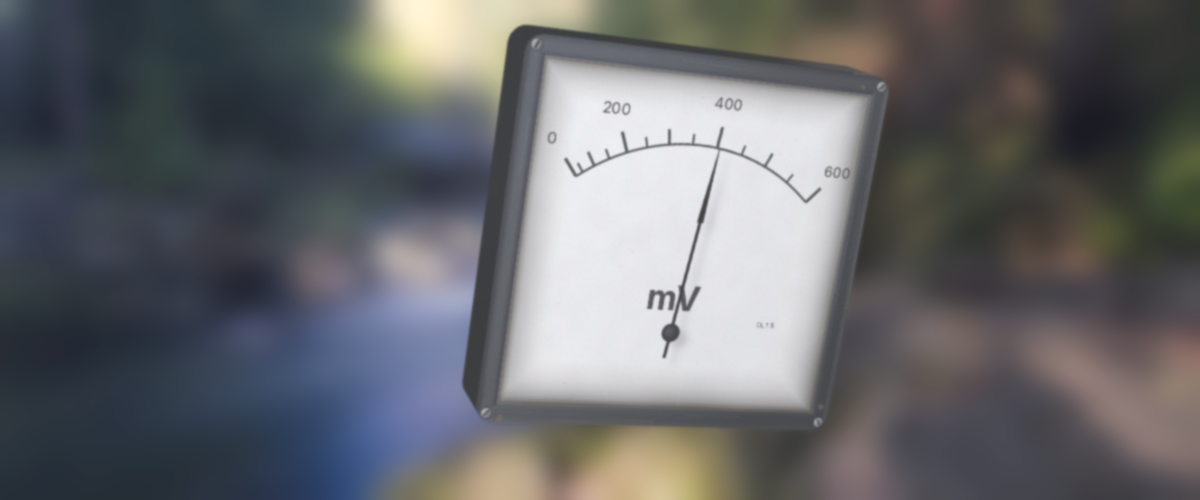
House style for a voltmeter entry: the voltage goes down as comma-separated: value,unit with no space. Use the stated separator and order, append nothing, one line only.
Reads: 400,mV
